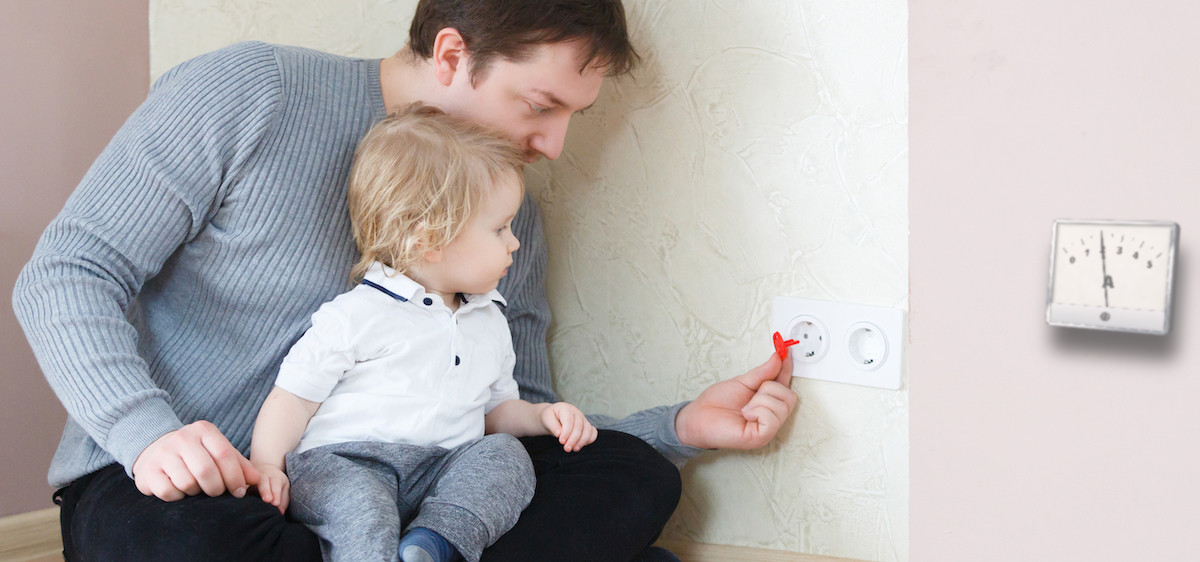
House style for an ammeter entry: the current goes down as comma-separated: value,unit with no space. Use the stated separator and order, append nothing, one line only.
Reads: 2,A
